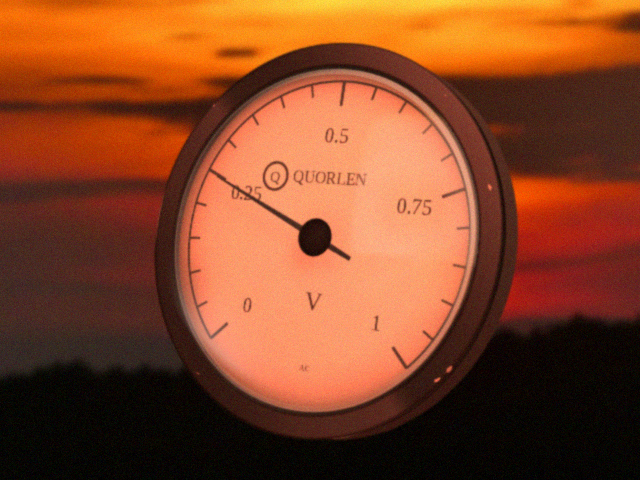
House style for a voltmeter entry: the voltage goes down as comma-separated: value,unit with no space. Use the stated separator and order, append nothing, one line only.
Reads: 0.25,V
